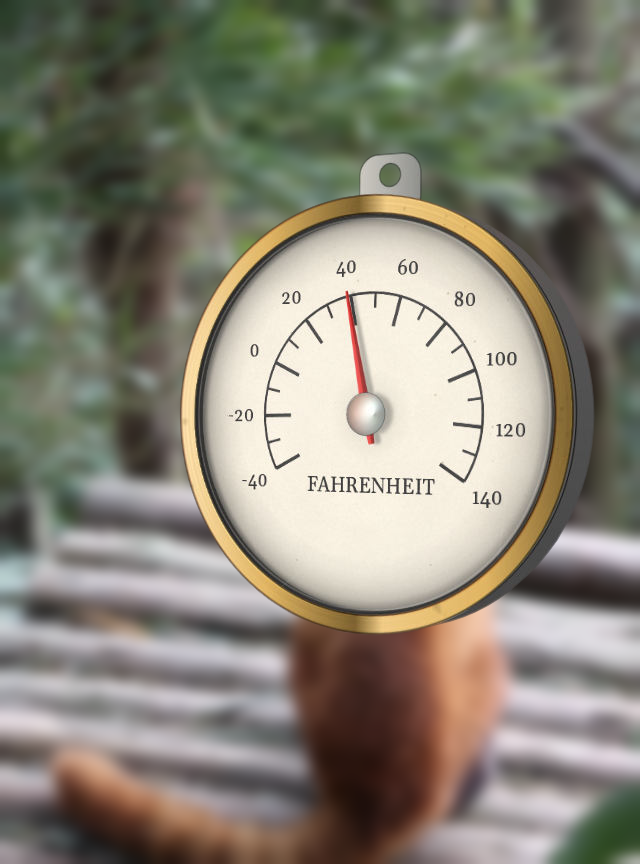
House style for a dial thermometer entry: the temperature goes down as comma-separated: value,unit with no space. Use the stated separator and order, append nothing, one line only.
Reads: 40,°F
